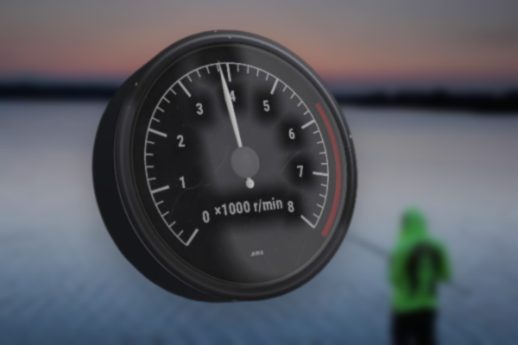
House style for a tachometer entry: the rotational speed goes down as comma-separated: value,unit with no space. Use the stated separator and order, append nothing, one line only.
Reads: 3800,rpm
